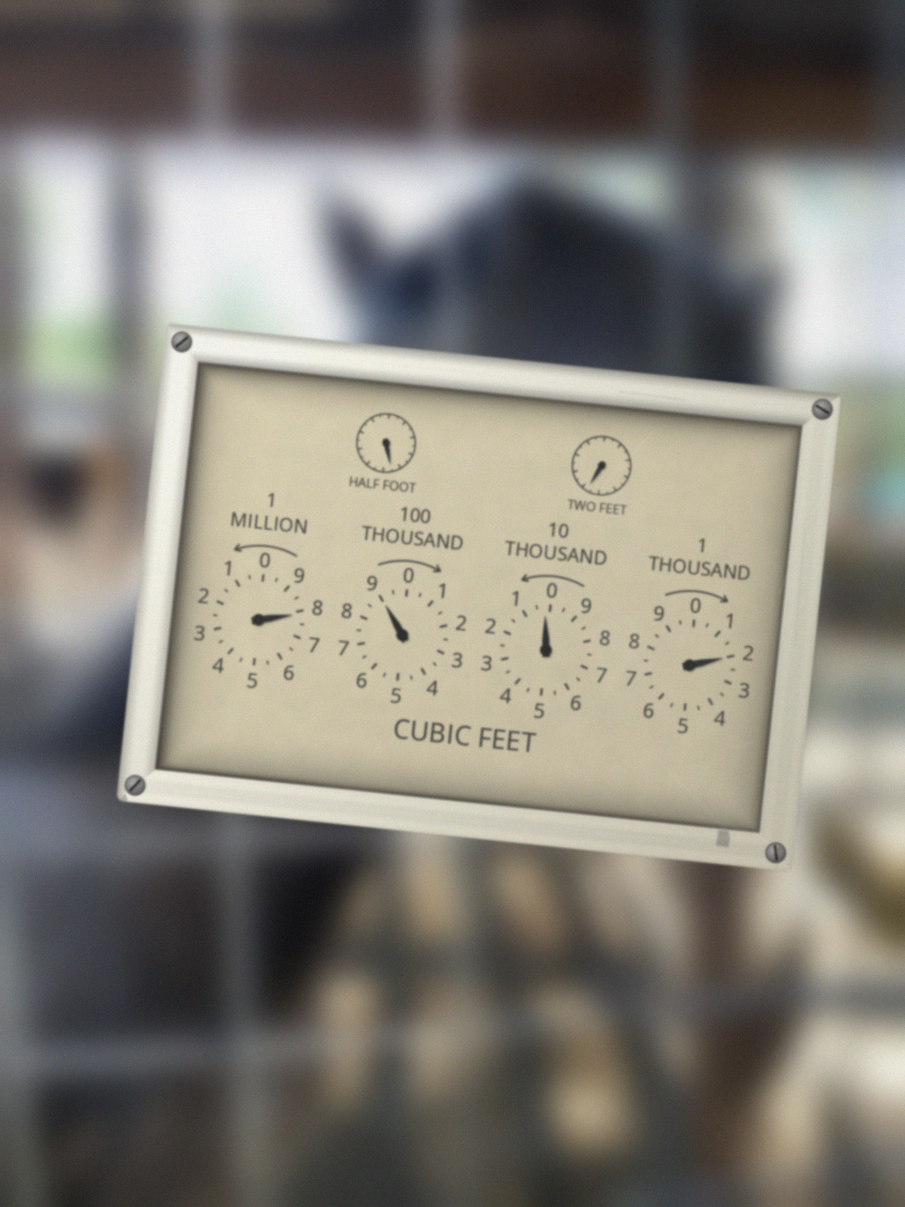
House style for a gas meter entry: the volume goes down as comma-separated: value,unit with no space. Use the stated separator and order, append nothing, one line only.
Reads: 790200,ft³
